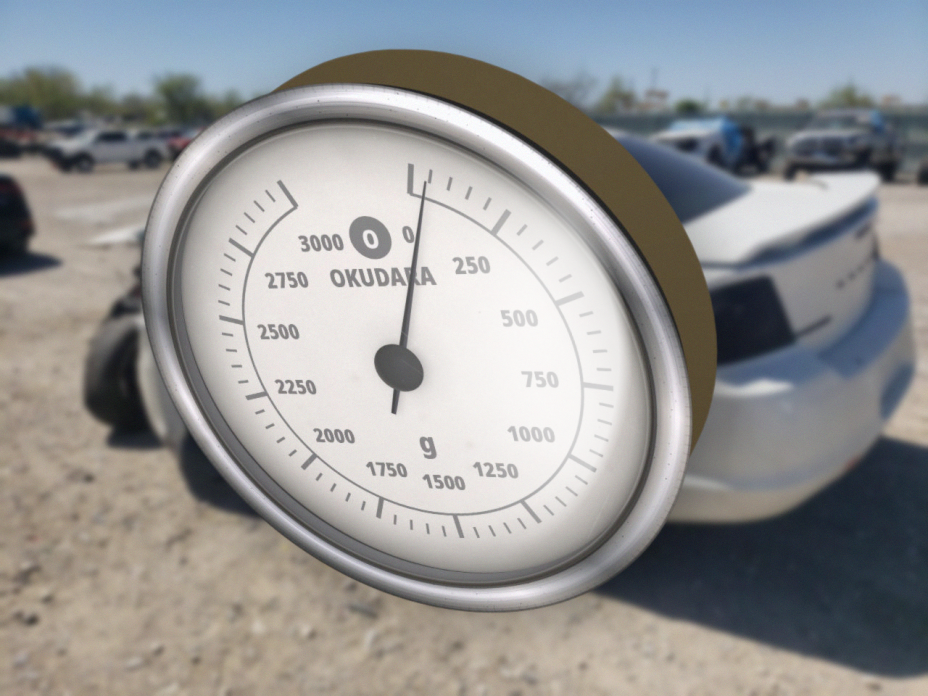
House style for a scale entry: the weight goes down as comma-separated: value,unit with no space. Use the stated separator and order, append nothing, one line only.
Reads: 50,g
